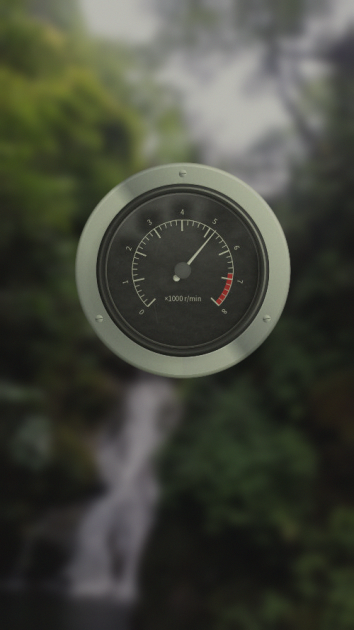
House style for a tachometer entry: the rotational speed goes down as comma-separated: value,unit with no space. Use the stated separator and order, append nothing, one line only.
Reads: 5200,rpm
